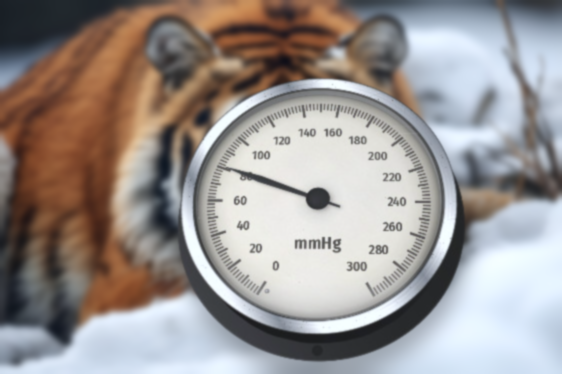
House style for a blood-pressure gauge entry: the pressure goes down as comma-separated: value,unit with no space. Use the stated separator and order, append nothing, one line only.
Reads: 80,mmHg
